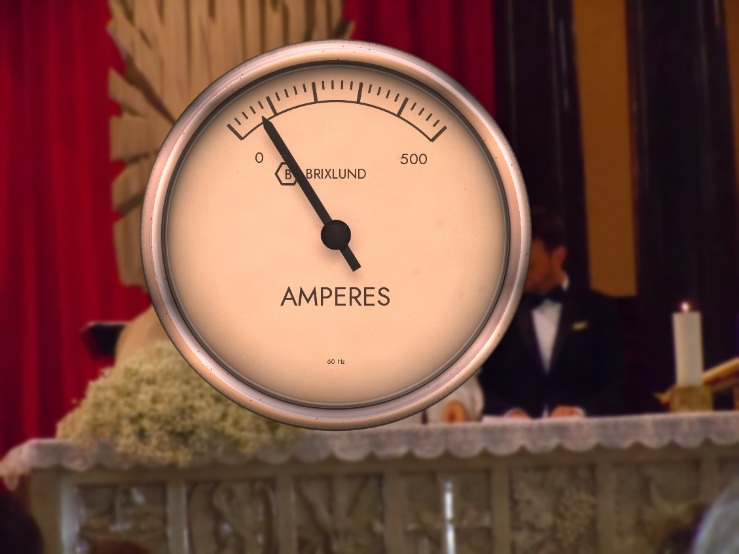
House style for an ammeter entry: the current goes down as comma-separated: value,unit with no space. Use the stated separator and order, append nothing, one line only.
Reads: 70,A
